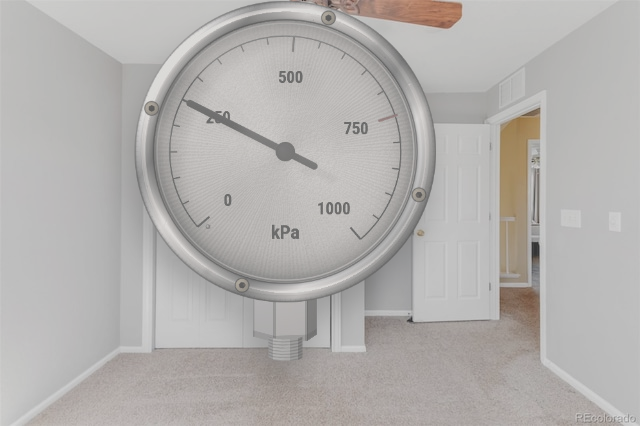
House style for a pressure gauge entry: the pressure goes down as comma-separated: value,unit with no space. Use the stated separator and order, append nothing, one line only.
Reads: 250,kPa
